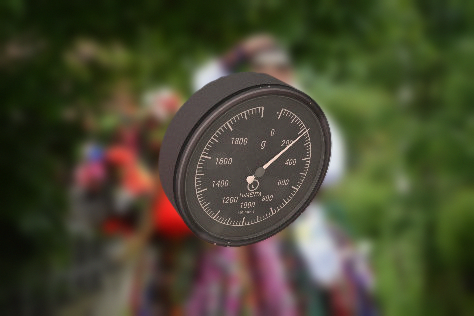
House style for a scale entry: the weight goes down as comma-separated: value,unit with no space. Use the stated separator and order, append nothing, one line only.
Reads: 200,g
